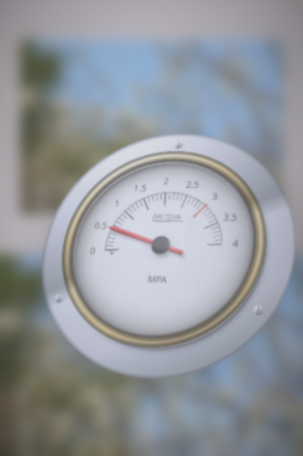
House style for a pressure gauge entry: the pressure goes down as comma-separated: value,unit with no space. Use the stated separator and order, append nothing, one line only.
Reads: 0.5,MPa
